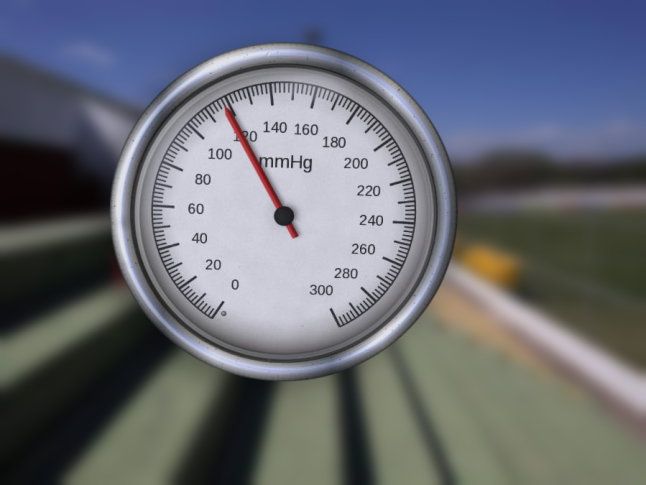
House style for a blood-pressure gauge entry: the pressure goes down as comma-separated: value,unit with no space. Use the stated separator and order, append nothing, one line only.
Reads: 118,mmHg
